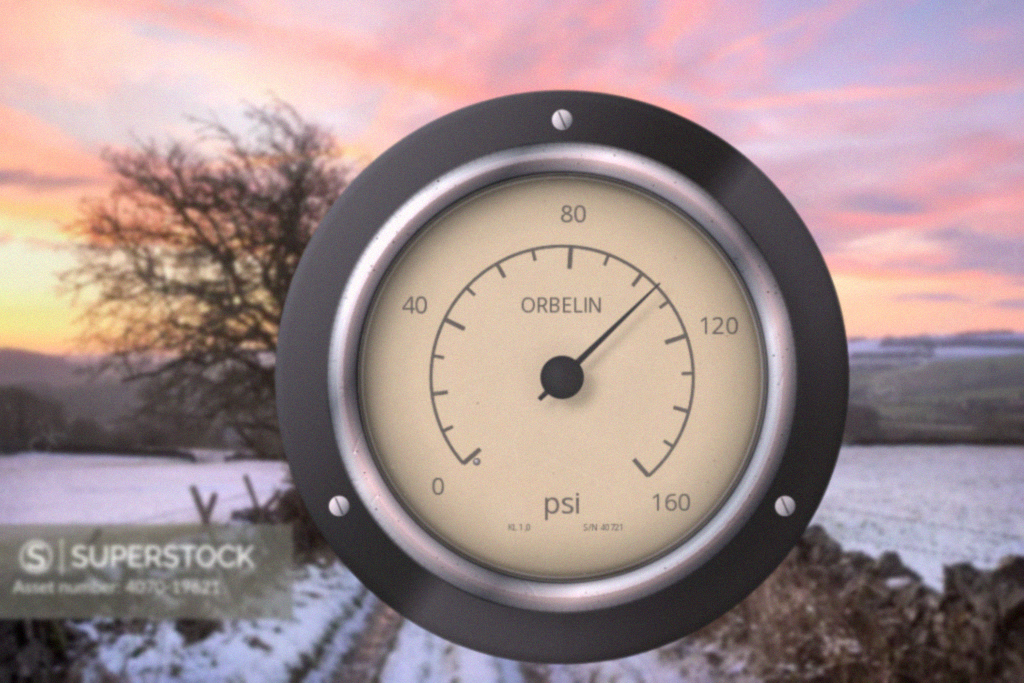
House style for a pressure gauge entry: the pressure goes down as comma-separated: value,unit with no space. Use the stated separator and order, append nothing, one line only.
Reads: 105,psi
